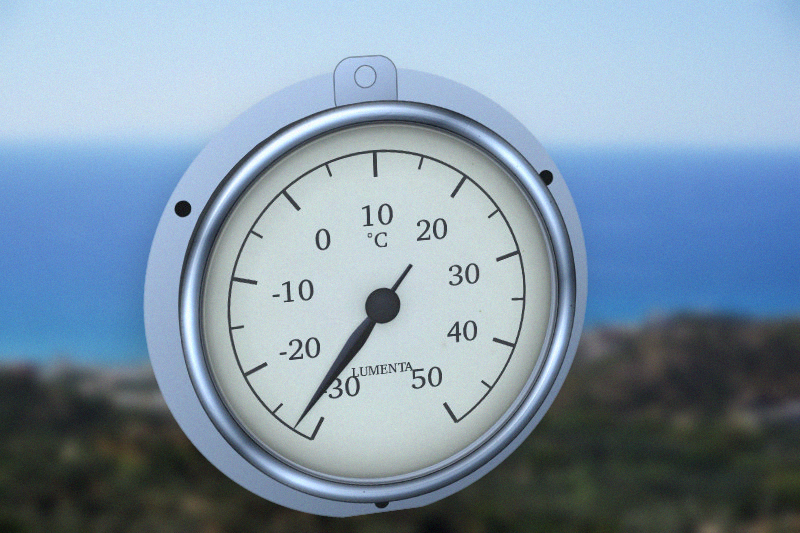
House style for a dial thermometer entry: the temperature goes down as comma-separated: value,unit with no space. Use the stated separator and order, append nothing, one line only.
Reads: -27.5,°C
